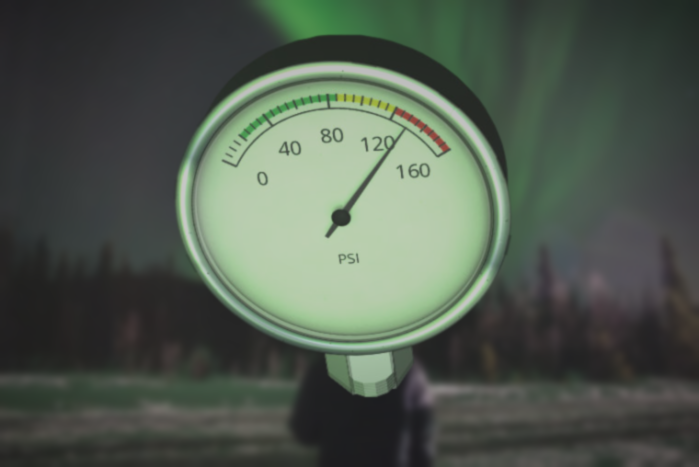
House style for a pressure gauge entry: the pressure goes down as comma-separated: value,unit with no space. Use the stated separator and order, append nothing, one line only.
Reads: 130,psi
